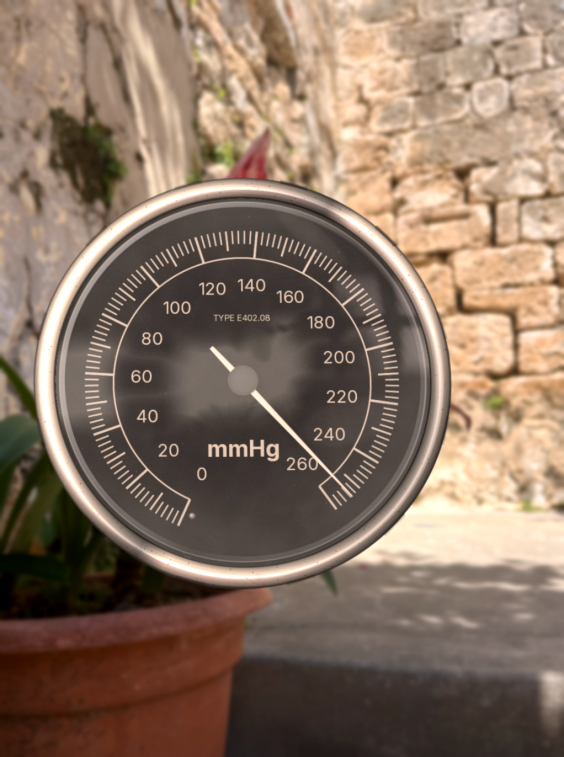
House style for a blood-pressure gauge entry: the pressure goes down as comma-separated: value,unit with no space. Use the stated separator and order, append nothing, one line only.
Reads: 254,mmHg
